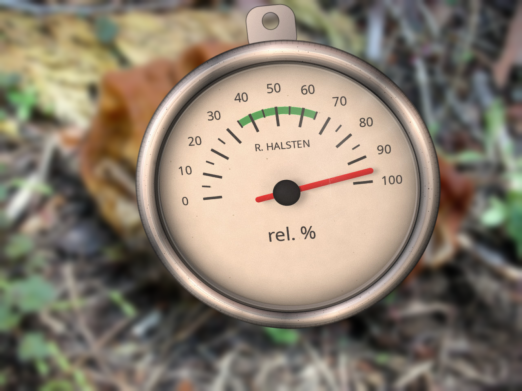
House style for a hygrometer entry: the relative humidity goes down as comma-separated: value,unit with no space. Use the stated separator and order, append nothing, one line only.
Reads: 95,%
